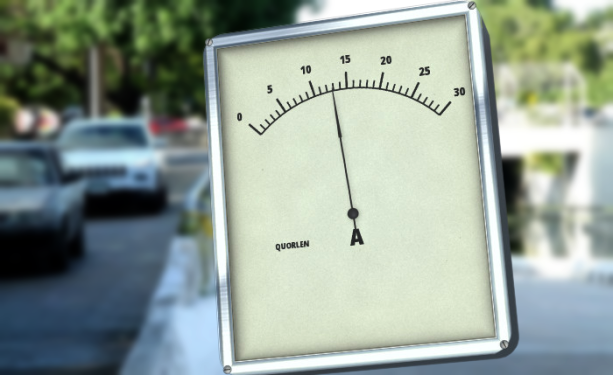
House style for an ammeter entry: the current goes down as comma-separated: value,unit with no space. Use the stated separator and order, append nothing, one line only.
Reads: 13,A
